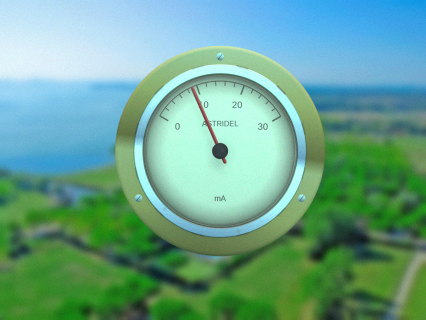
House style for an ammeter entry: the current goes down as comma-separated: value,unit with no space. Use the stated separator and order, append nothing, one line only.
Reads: 9,mA
